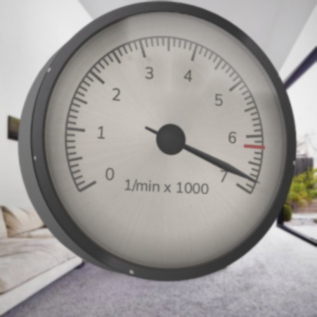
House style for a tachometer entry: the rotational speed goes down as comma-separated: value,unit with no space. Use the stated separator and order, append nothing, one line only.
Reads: 6800,rpm
